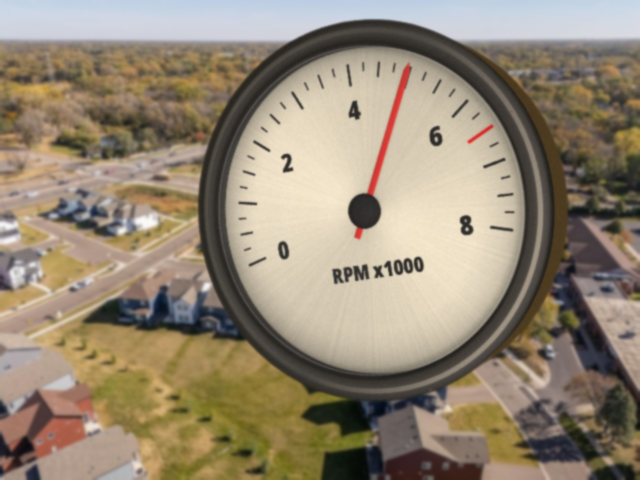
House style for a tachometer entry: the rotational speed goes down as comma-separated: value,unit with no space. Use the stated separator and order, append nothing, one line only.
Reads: 5000,rpm
